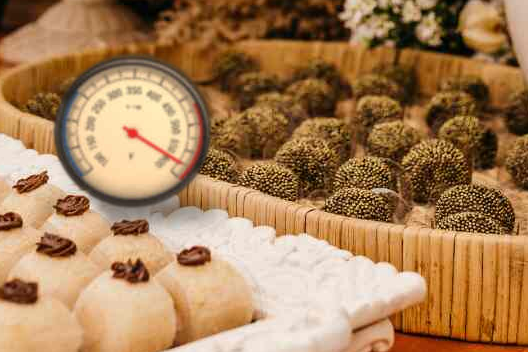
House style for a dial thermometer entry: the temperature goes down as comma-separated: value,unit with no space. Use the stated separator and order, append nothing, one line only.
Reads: 575,°F
